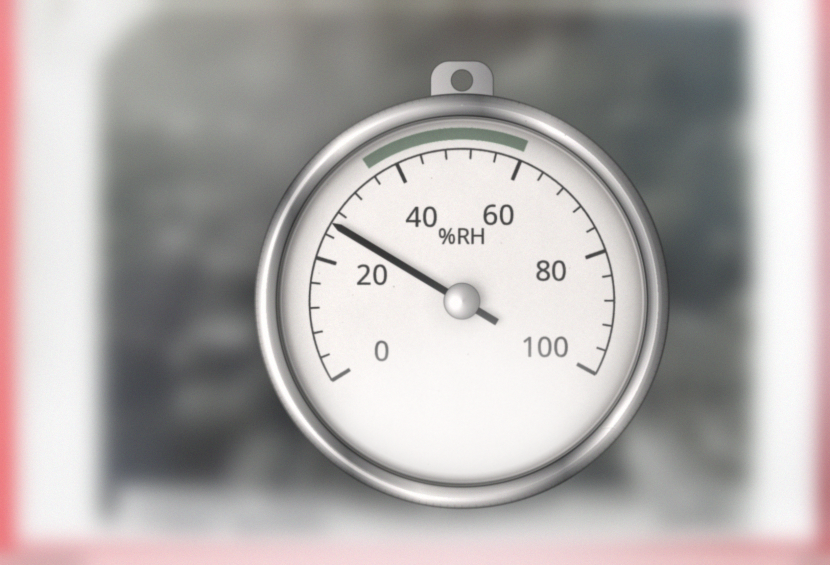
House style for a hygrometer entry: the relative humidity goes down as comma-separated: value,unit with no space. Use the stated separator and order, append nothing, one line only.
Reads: 26,%
